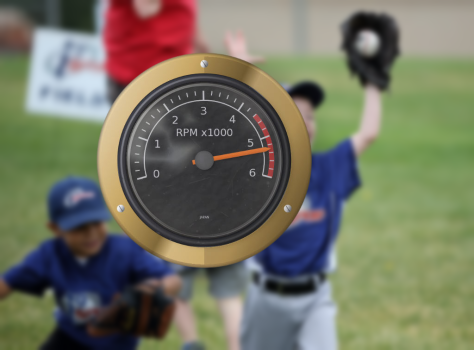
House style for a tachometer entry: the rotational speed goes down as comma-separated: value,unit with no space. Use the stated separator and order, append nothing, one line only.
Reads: 5300,rpm
